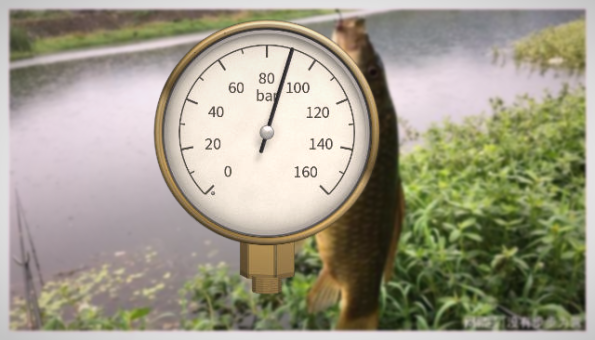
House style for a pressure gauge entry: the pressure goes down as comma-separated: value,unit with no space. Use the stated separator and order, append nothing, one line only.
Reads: 90,bar
